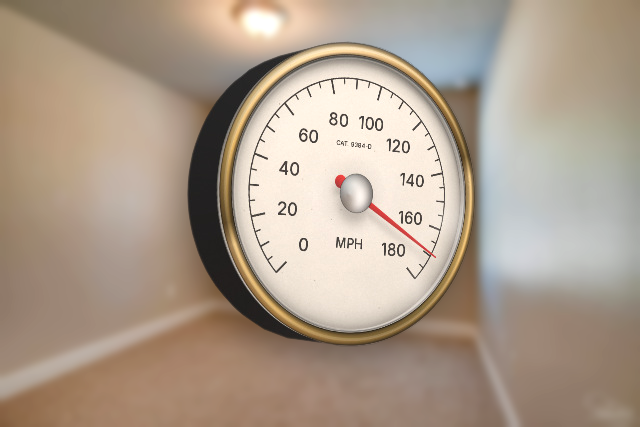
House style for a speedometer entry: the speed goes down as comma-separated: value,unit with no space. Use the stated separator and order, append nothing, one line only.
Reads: 170,mph
